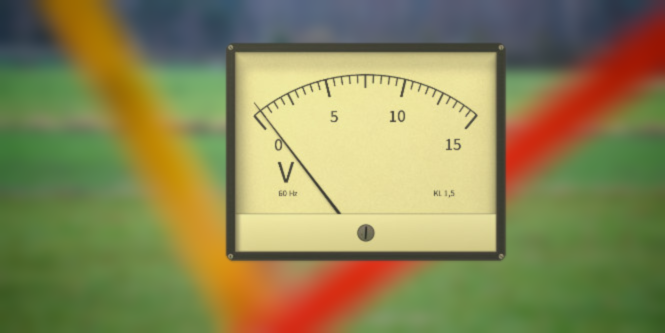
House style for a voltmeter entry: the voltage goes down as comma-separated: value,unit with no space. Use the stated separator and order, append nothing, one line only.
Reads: 0.5,V
